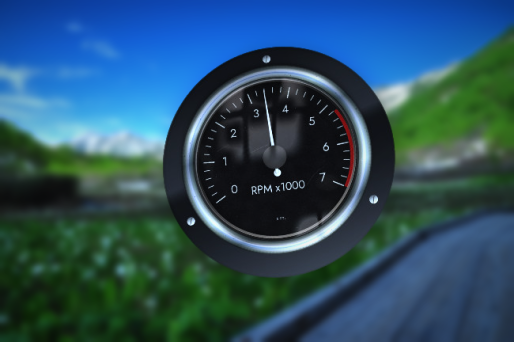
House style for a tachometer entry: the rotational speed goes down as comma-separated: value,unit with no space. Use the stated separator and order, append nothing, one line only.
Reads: 3400,rpm
